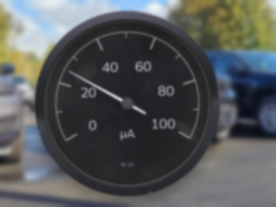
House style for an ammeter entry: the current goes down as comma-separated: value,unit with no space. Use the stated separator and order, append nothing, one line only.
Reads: 25,µA
